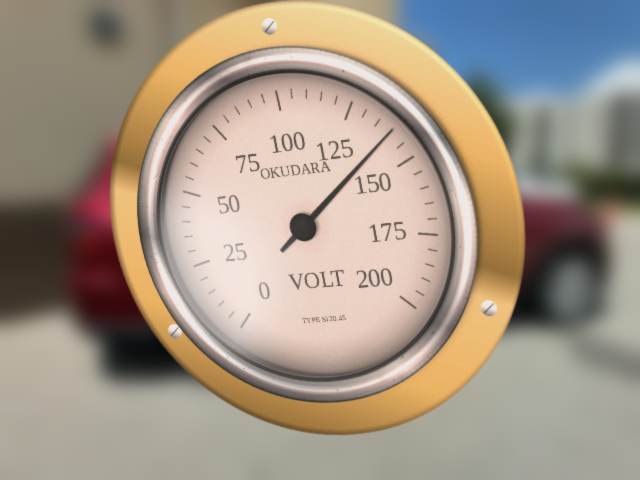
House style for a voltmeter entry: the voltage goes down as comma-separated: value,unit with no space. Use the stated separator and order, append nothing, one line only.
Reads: 140,V
